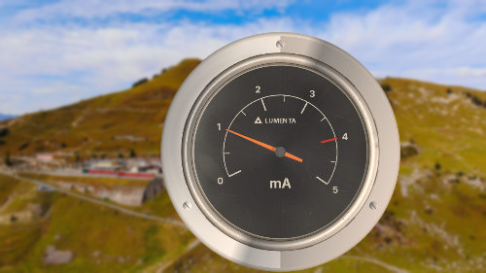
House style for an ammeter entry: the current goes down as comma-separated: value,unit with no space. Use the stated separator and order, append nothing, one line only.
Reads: 1,mA
